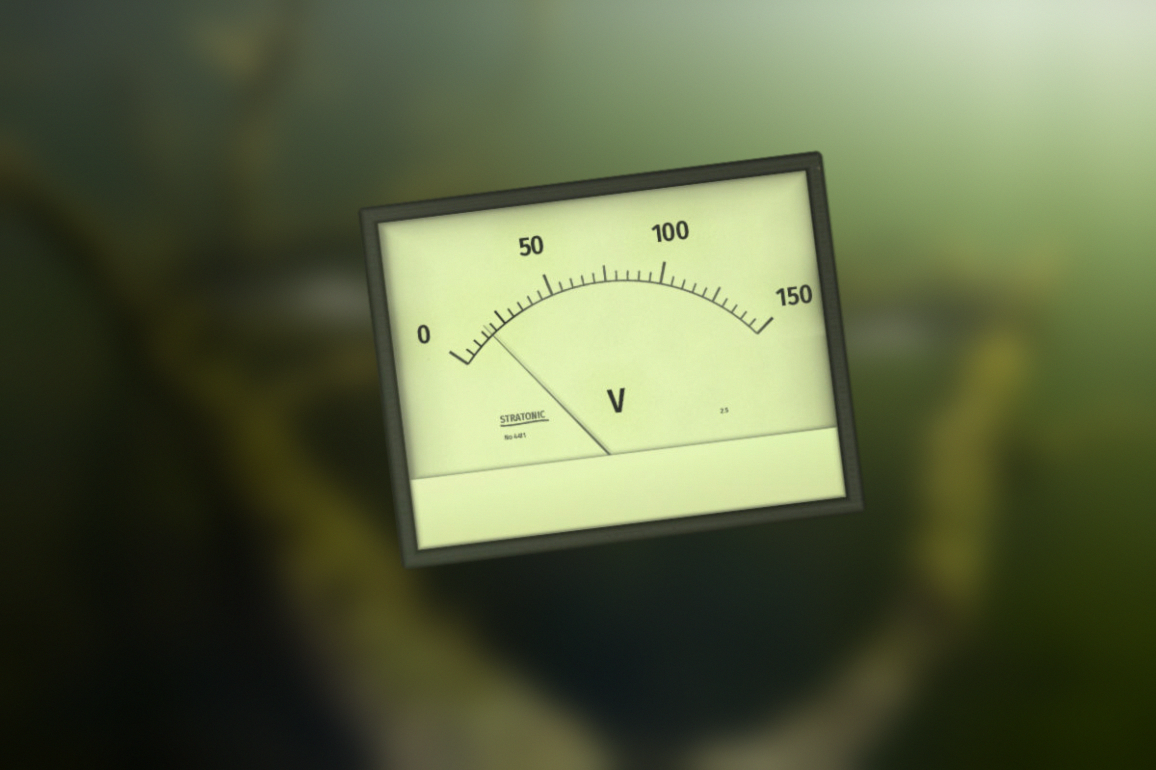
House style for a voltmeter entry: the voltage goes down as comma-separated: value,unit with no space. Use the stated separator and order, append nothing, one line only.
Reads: 17.5,V
